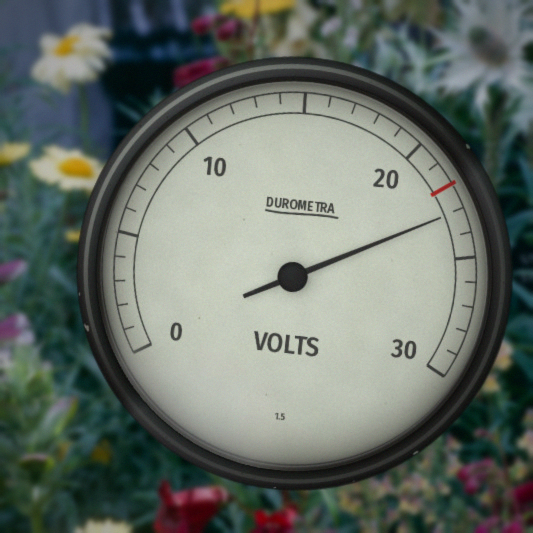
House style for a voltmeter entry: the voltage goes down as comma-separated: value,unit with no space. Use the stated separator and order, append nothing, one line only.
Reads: 23,V
